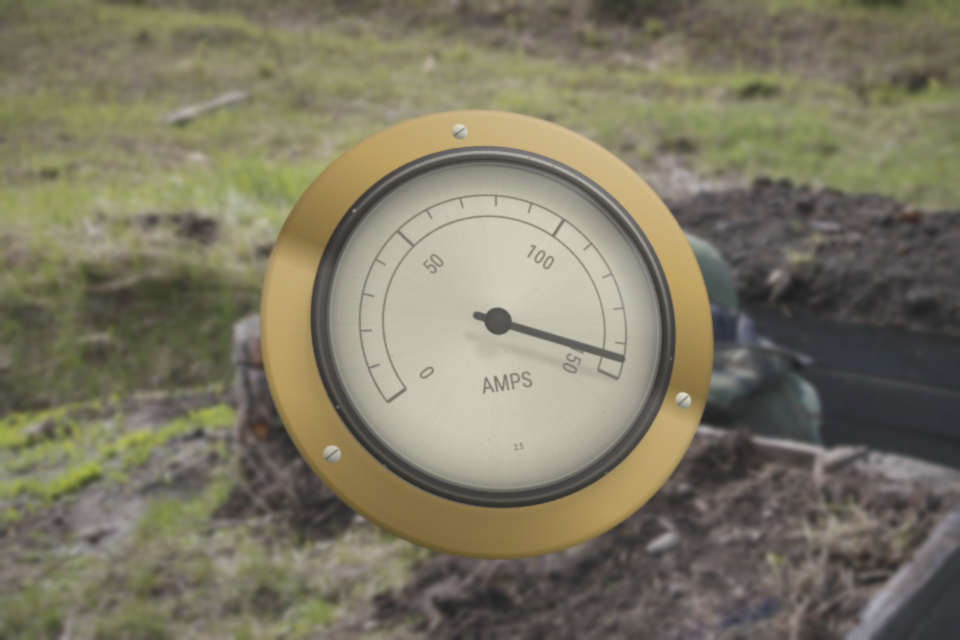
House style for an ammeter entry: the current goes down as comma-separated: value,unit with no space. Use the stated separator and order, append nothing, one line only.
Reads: 145,A
